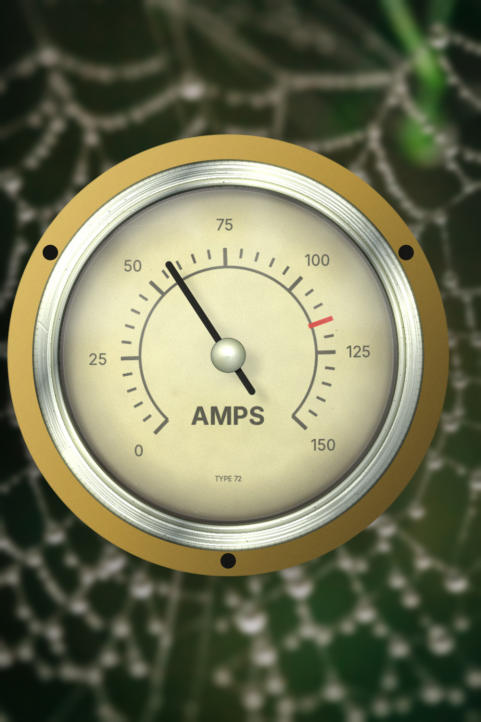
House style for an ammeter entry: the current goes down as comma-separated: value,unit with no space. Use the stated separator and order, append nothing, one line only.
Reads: 57.5,A
